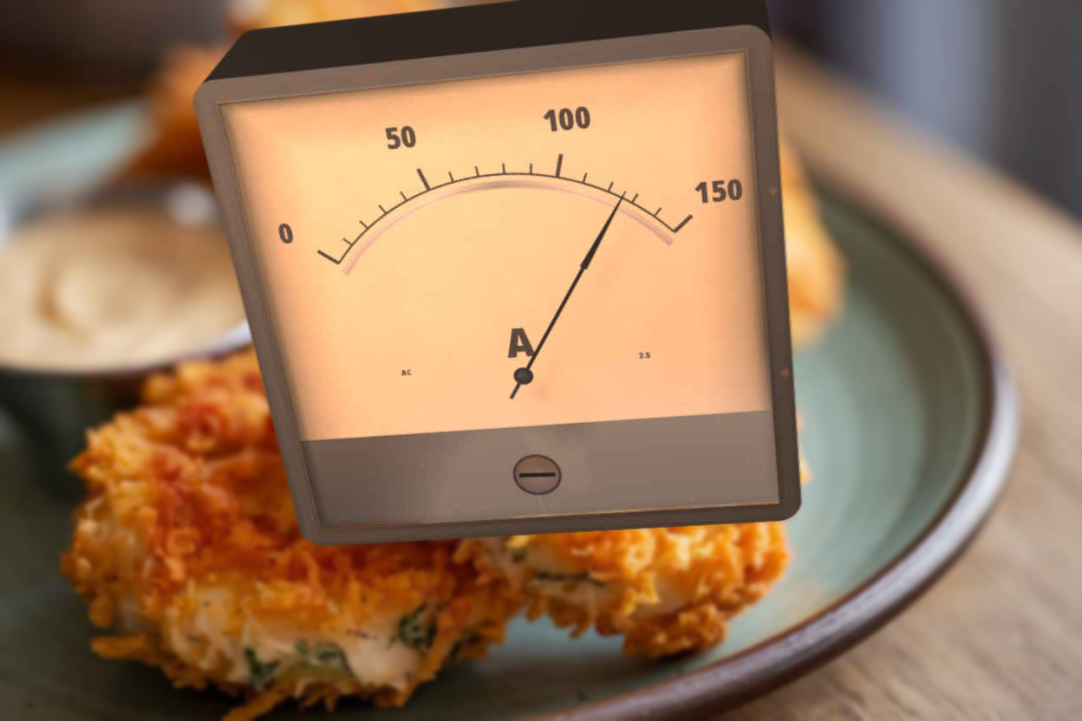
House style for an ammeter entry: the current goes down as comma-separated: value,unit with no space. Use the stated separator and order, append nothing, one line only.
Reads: 125,A
